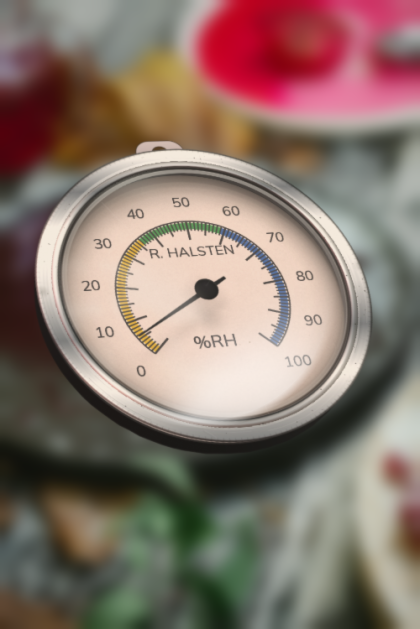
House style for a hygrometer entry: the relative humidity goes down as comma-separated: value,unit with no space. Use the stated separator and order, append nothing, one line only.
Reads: 5,%
